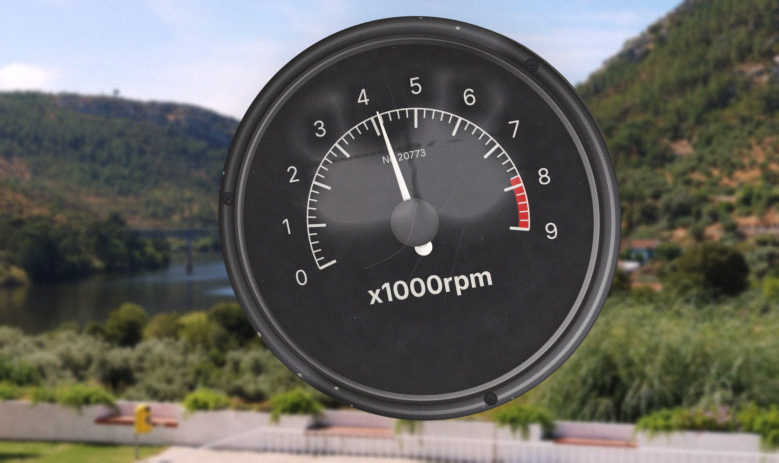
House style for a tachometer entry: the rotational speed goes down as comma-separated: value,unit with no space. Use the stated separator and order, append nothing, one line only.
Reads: 4200,rpm
